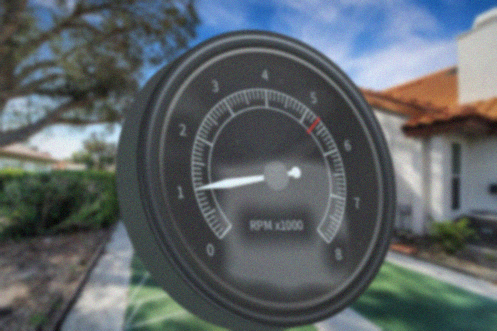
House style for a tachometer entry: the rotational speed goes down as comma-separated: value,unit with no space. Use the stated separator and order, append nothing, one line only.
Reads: 1000,rpm
